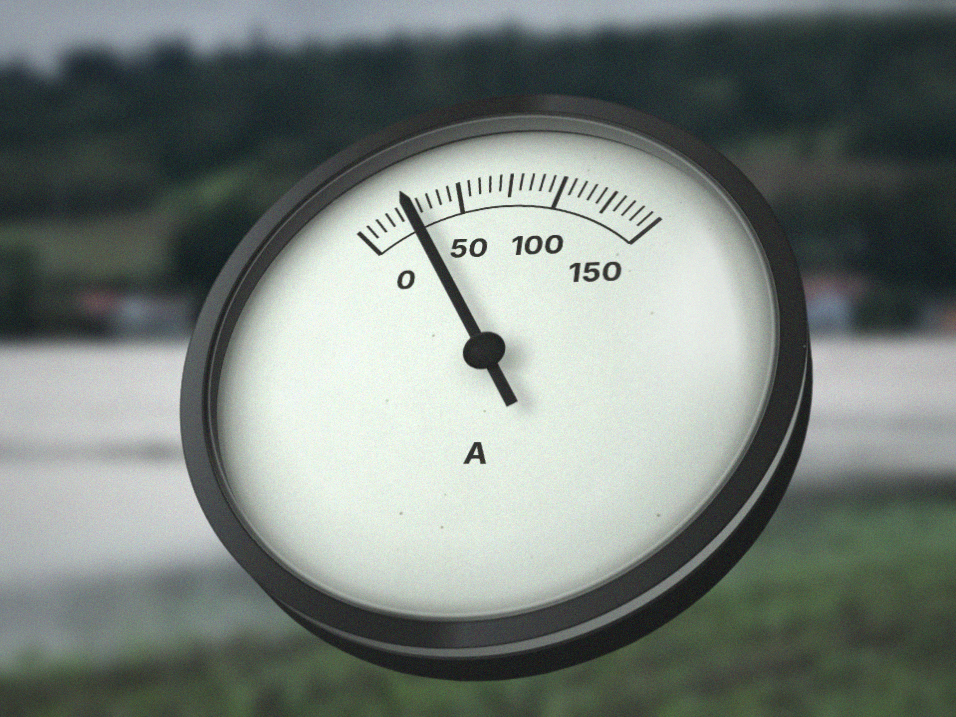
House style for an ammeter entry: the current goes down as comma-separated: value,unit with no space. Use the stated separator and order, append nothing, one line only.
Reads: 25,A
